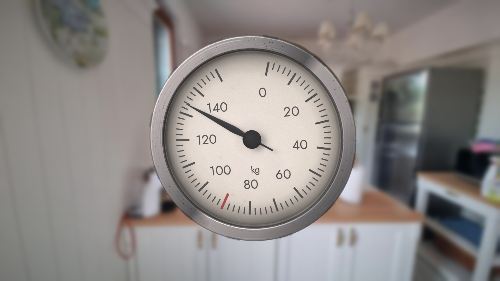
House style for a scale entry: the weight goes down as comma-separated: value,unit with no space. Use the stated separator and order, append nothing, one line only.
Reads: 134,kg
